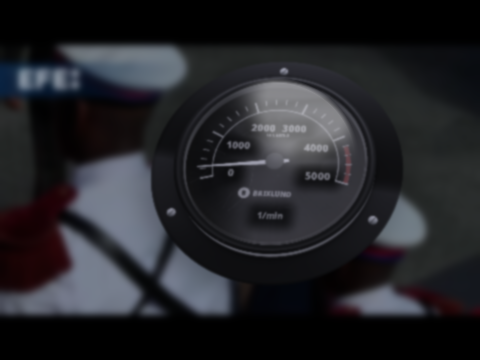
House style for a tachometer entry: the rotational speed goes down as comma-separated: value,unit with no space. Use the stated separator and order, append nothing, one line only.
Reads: 200,rpm
